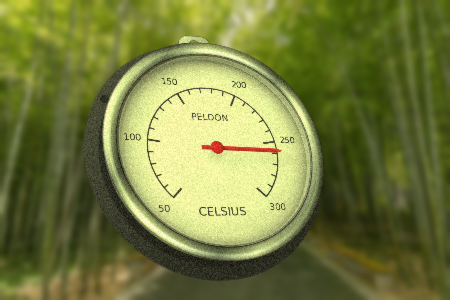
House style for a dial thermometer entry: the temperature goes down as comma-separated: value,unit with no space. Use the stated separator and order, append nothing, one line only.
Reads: 260,°C
